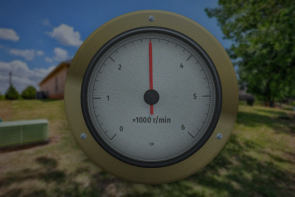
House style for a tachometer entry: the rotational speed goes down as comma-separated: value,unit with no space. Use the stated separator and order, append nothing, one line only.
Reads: 3000,rpm
